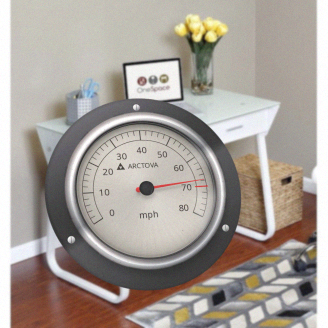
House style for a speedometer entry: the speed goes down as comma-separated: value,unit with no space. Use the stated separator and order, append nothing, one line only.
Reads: 68,mph
